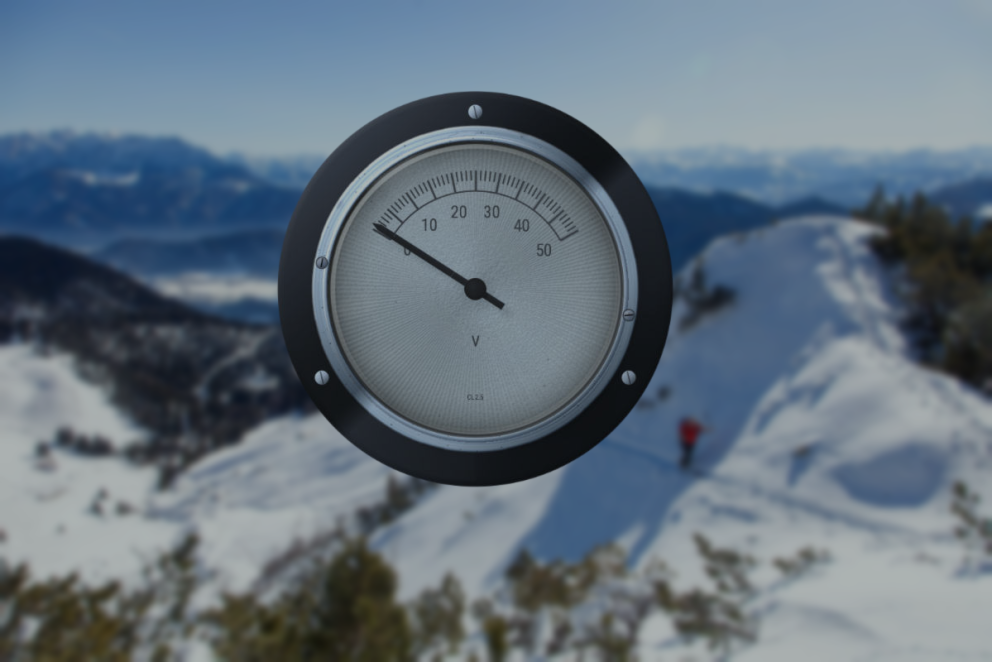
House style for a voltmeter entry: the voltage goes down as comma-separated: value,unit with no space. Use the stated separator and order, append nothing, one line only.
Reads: 1,V
